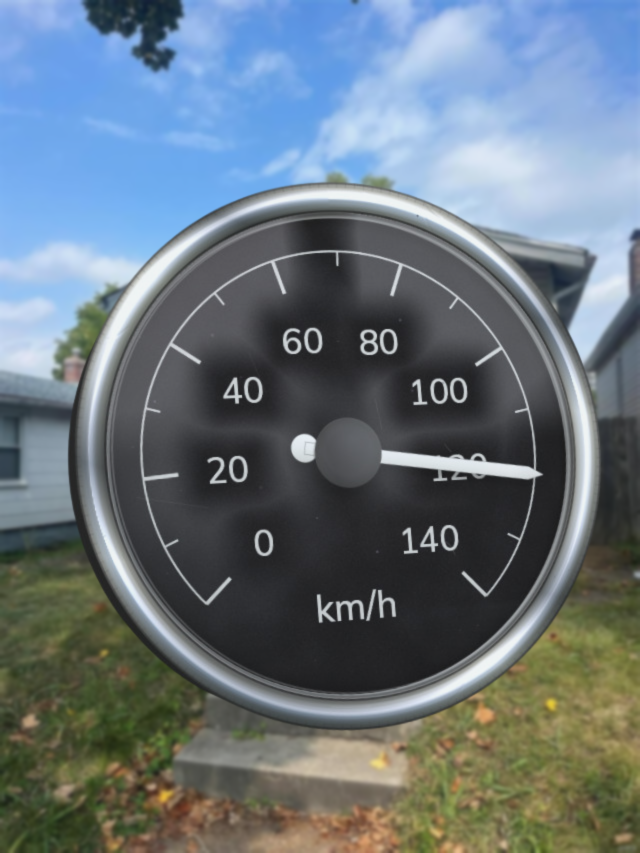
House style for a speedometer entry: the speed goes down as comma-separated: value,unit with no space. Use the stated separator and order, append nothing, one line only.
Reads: 120,km/h
